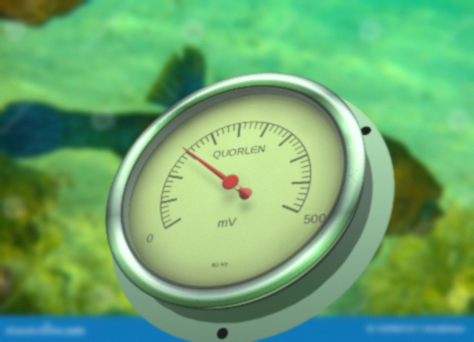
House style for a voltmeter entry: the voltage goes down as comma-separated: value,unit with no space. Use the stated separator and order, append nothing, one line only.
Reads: 150,mV
